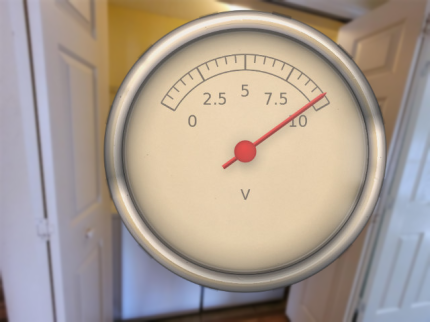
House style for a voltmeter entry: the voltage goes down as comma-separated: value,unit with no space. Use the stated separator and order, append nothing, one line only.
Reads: 9.5,V
